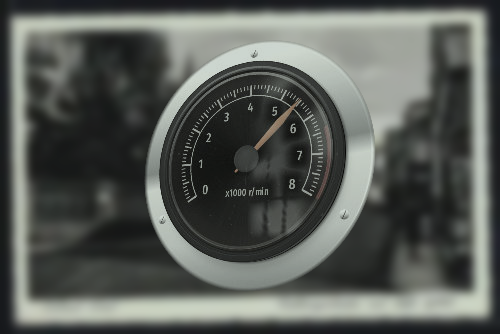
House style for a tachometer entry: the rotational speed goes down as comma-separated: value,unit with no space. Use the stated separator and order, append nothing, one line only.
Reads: 5500,rpm
